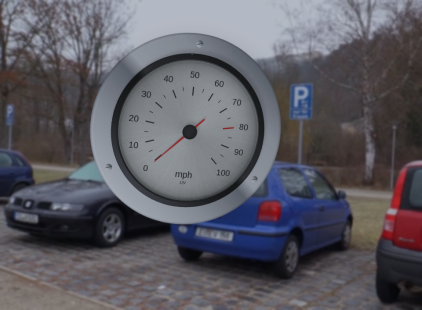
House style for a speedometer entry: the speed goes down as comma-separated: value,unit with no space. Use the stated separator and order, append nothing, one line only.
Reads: 0,mph
